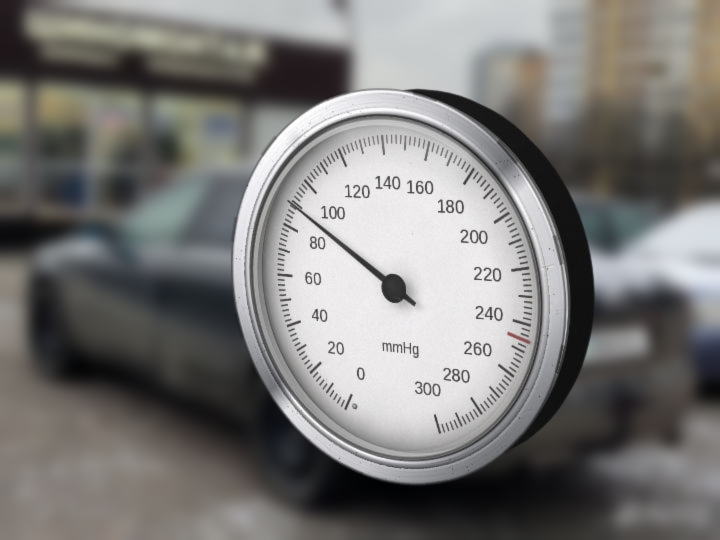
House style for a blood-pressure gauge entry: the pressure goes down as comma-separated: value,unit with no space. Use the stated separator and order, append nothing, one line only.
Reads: 90,mmHg
